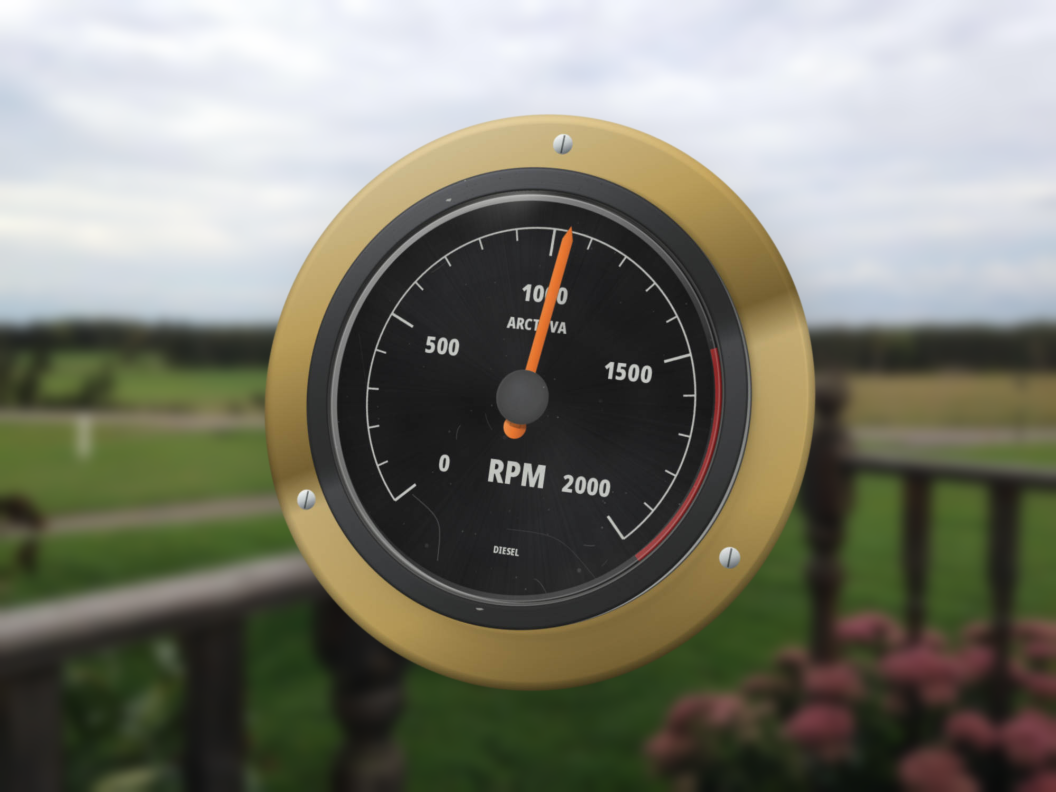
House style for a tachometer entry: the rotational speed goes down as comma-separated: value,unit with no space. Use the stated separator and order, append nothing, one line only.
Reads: 1050,rpm
